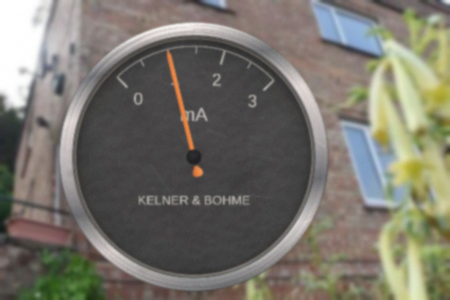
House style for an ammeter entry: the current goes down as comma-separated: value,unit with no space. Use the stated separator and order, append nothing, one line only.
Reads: 1,mA
